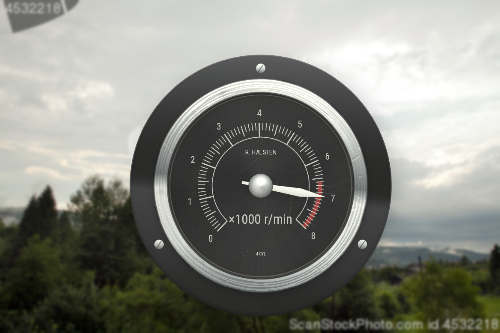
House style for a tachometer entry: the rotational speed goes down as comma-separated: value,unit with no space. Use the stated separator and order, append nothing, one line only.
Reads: 7000,rpm
